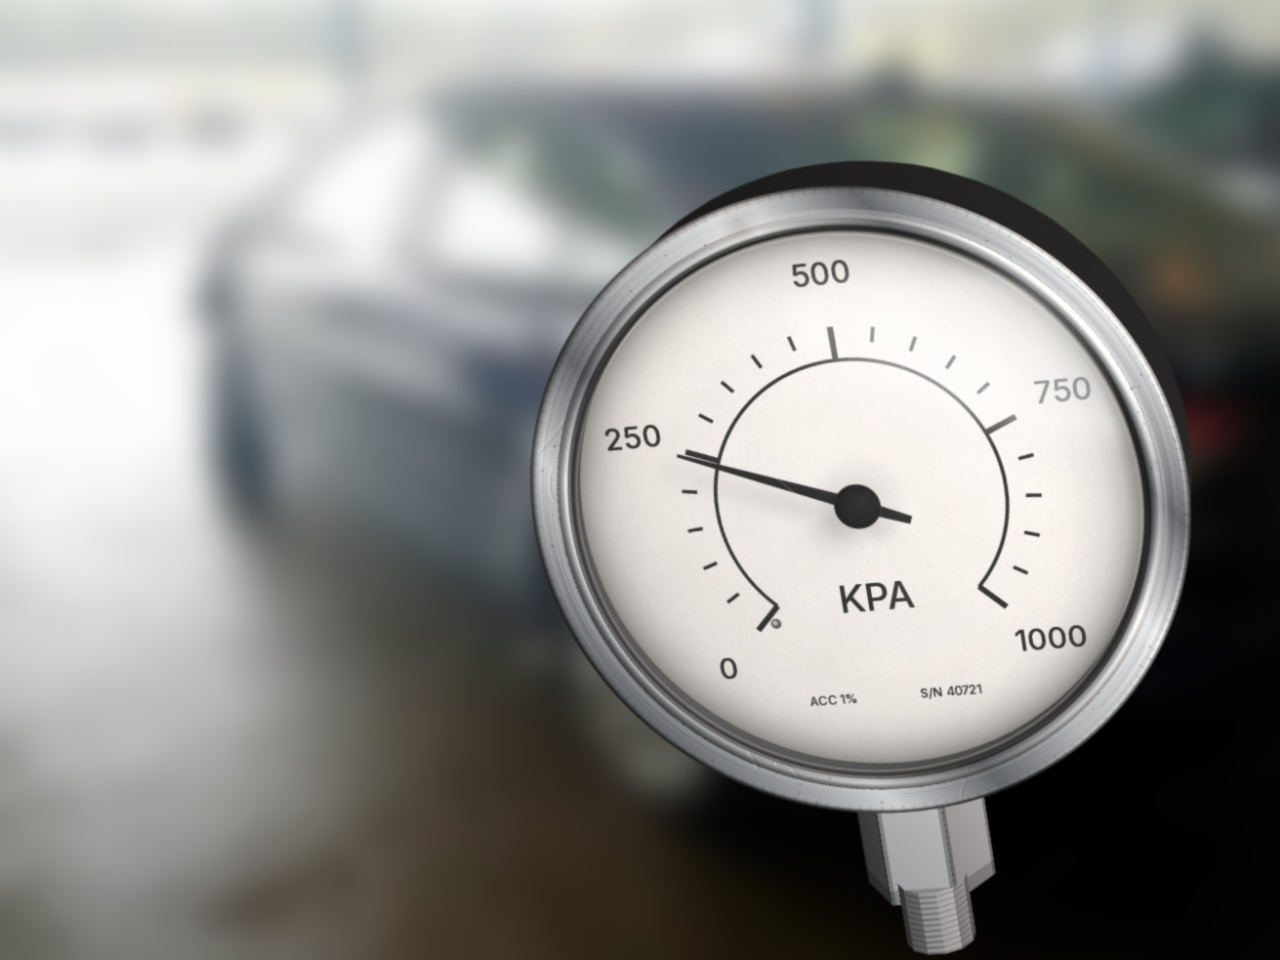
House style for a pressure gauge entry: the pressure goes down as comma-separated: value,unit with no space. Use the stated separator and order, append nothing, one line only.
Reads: 250,kPa
